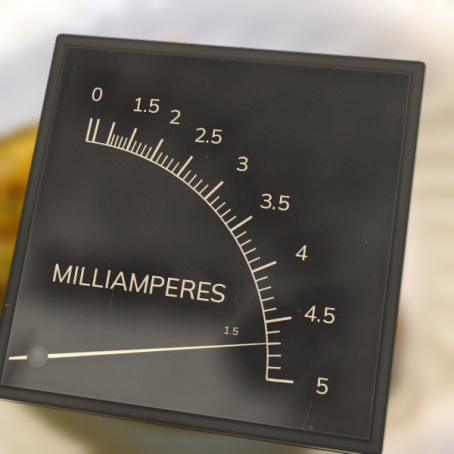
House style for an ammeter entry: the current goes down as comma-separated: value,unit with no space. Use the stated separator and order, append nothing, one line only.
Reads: 4.7,mA
